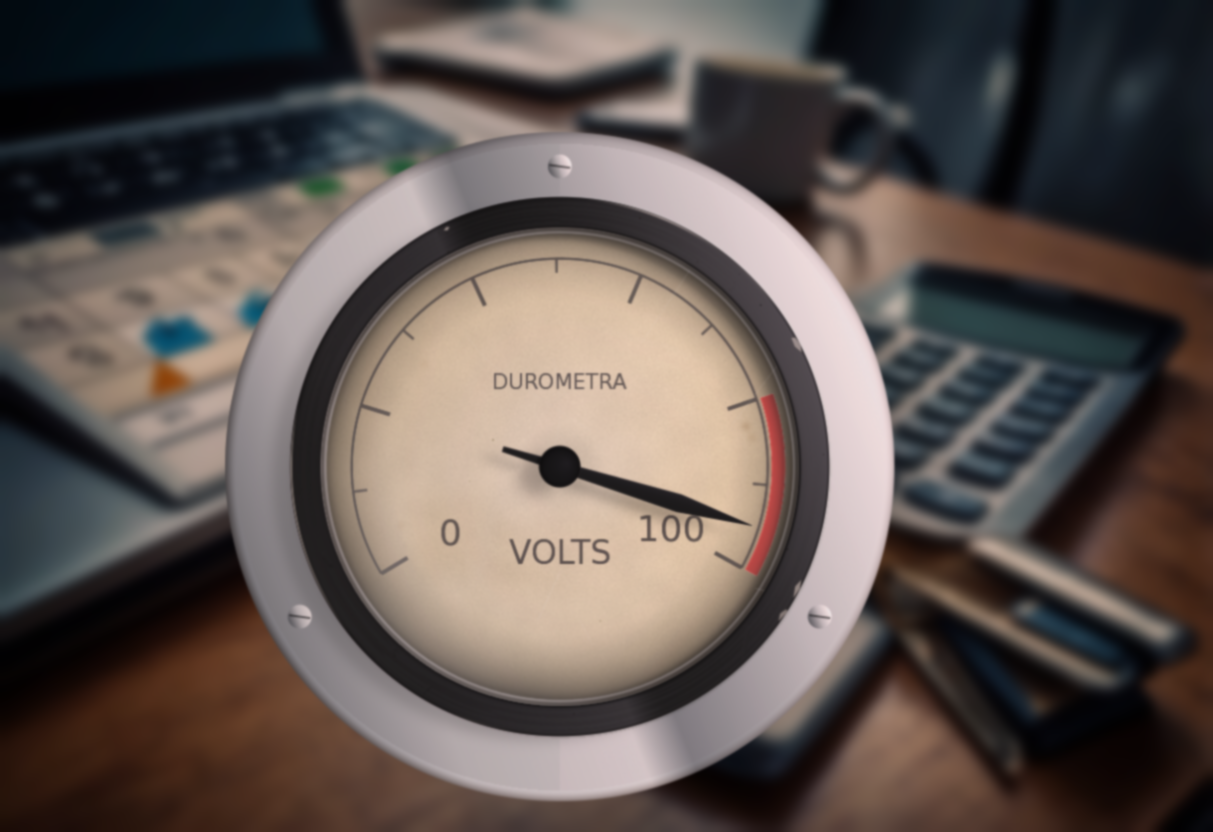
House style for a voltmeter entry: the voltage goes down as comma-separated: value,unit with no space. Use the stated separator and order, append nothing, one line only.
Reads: 95,V
